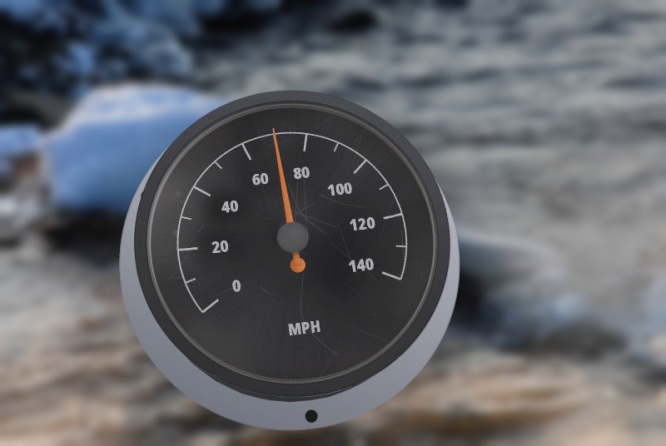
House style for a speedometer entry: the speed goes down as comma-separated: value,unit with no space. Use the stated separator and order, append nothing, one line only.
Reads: 70,mph
